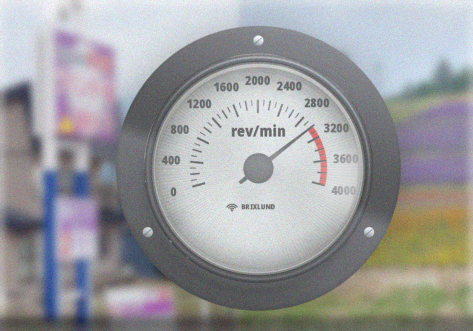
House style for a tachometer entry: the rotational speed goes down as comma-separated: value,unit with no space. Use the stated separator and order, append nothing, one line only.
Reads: 3000,rpm
